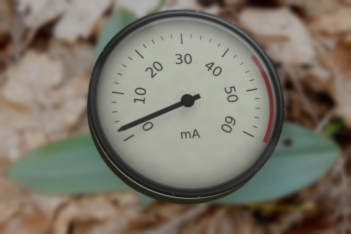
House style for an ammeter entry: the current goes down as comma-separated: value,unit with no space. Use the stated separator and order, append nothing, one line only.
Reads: 2,mA
